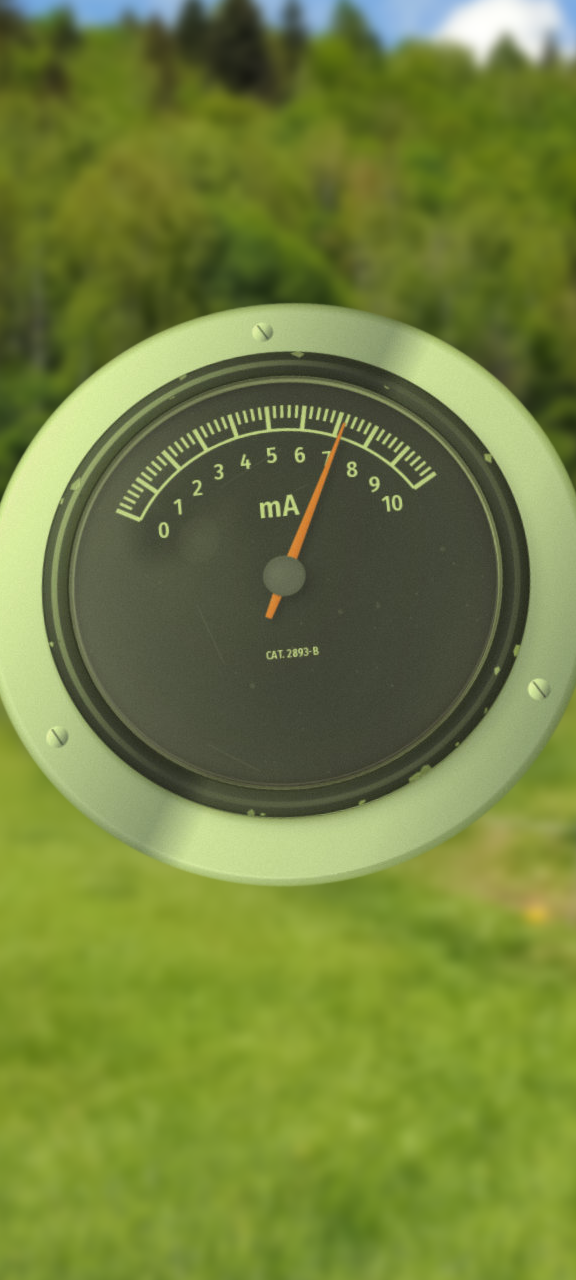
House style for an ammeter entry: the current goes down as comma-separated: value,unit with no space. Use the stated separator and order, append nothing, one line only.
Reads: 7.2,mA
